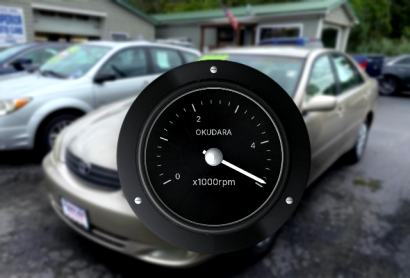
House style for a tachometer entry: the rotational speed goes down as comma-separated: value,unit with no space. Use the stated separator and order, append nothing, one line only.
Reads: 4900,rpm
